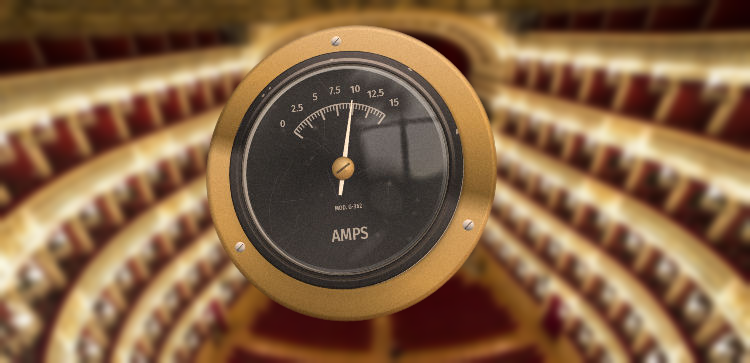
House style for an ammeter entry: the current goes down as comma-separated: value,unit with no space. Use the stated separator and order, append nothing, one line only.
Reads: 10,A
